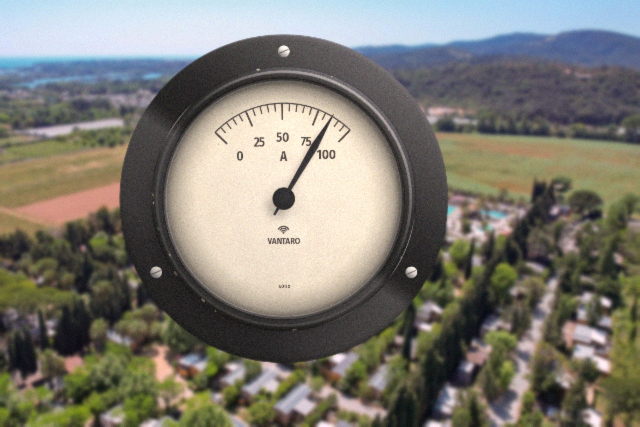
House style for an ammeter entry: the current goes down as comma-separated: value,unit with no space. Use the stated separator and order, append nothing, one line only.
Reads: 85,A
